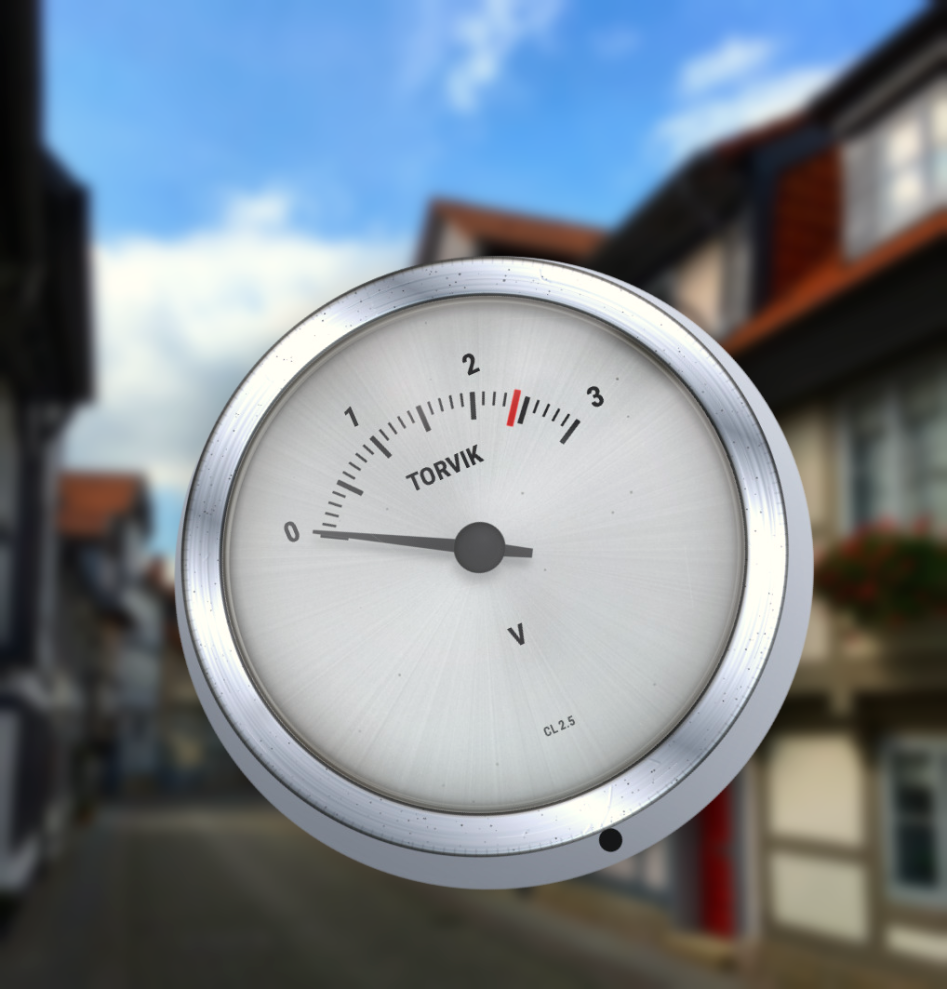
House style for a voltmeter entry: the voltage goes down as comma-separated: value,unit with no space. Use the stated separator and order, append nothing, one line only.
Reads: 0,V
